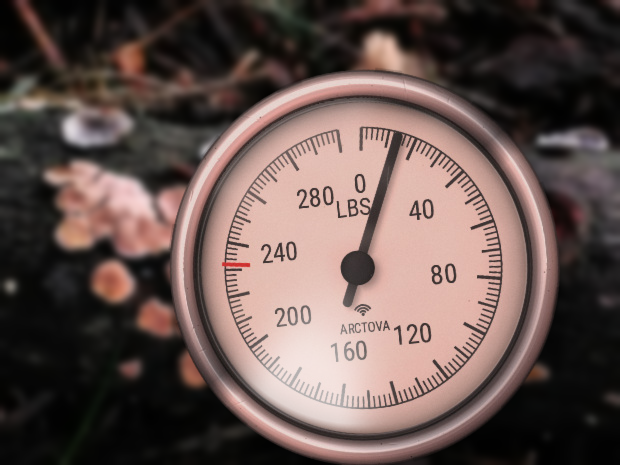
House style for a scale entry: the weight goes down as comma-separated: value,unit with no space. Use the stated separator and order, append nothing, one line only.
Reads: 14,lb
